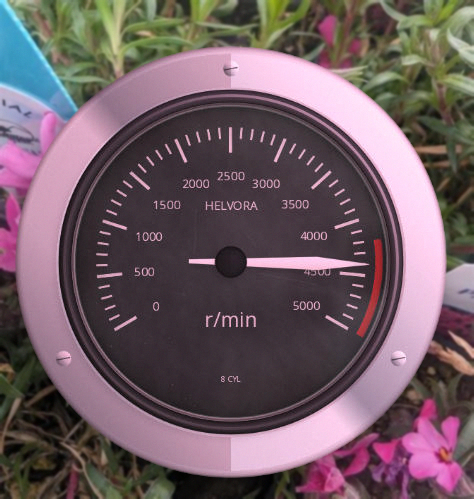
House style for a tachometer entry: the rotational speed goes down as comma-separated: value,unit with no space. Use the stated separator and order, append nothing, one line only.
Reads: 4400,rpm
